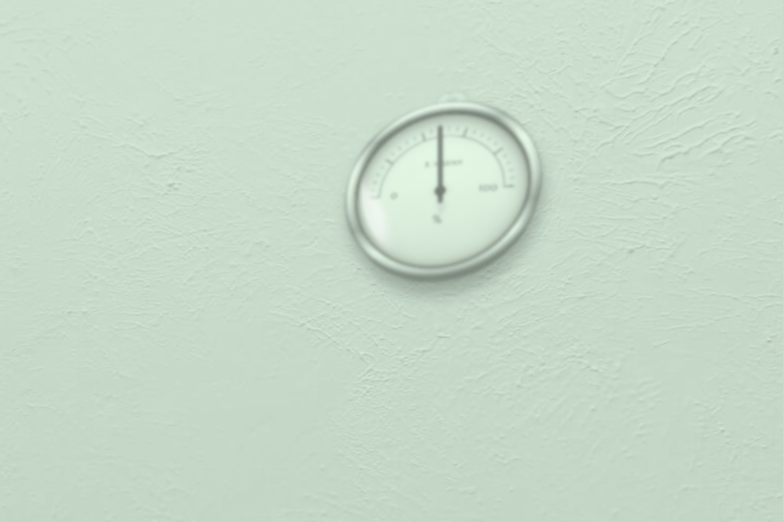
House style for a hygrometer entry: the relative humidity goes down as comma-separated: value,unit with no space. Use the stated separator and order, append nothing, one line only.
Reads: 48,%
